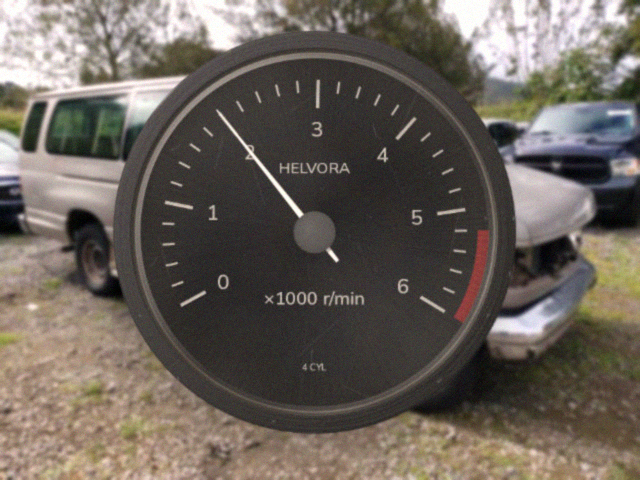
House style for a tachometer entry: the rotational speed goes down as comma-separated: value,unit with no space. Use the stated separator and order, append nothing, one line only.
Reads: 2000,rpm
